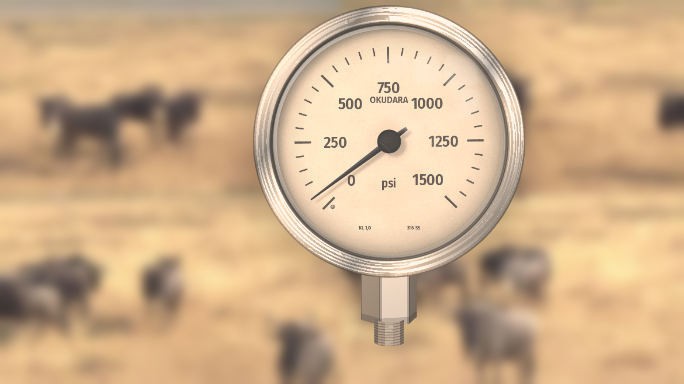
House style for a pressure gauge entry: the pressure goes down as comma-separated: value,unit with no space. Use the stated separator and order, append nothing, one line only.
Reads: 50,psi
